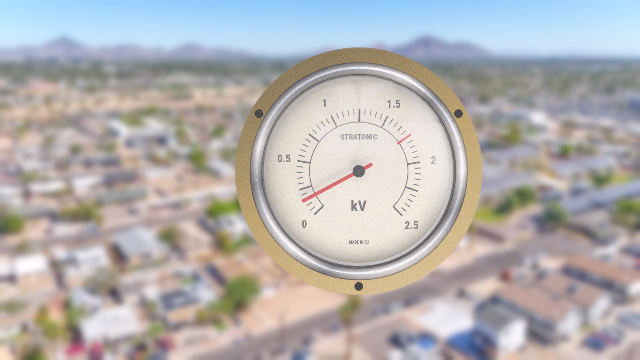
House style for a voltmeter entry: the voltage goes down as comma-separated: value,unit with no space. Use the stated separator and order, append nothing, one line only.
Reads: 0.15,kV
